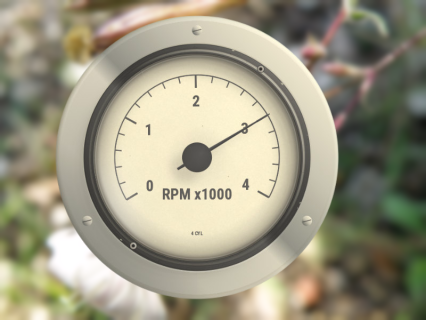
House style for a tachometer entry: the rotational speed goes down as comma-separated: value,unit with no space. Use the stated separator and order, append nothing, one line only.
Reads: 3000,rpm
